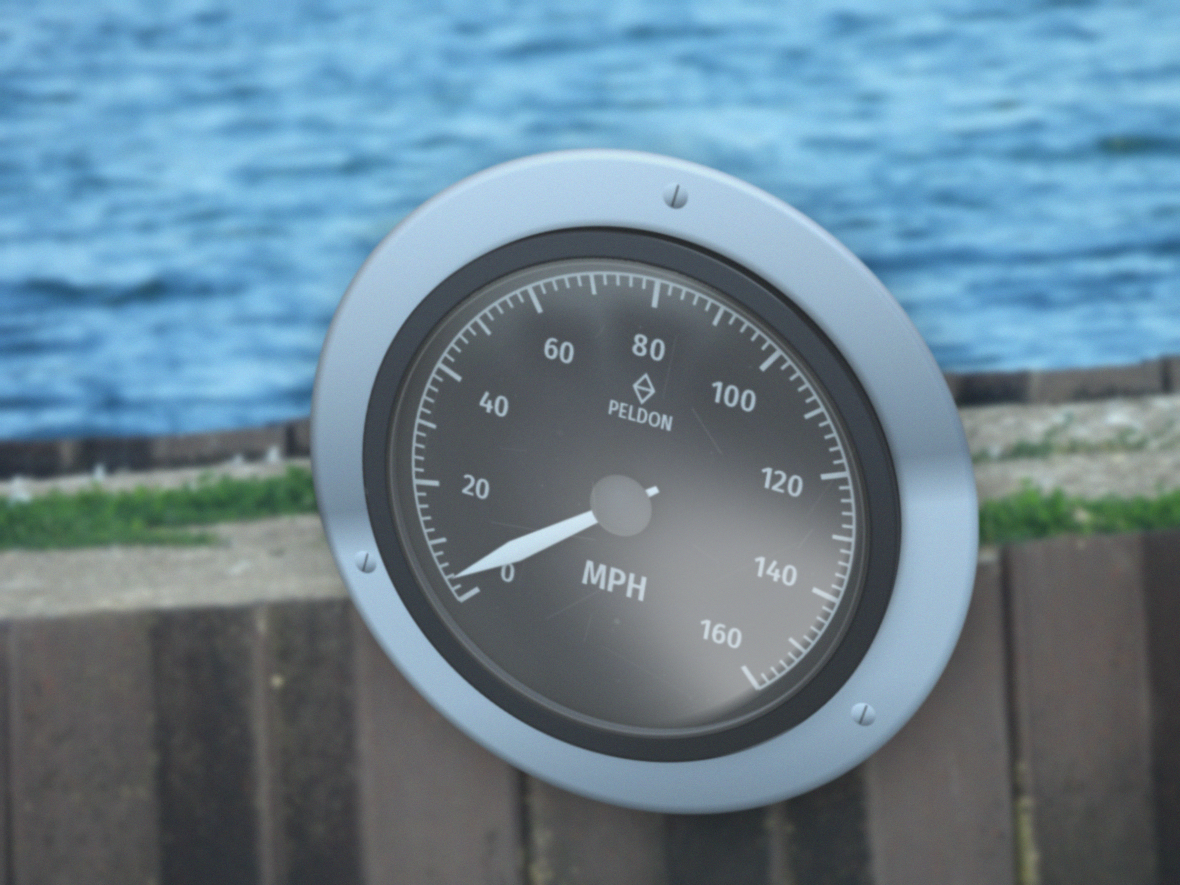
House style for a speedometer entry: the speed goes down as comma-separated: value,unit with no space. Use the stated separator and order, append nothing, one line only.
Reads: 4,mph
